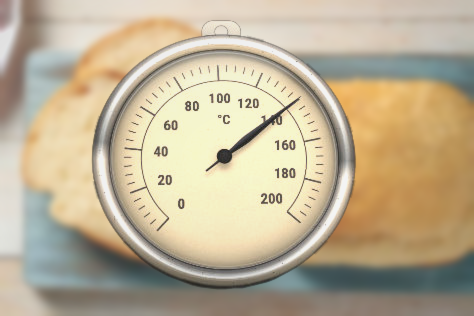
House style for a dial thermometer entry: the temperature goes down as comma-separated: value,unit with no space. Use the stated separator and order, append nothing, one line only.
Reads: 140,°C
